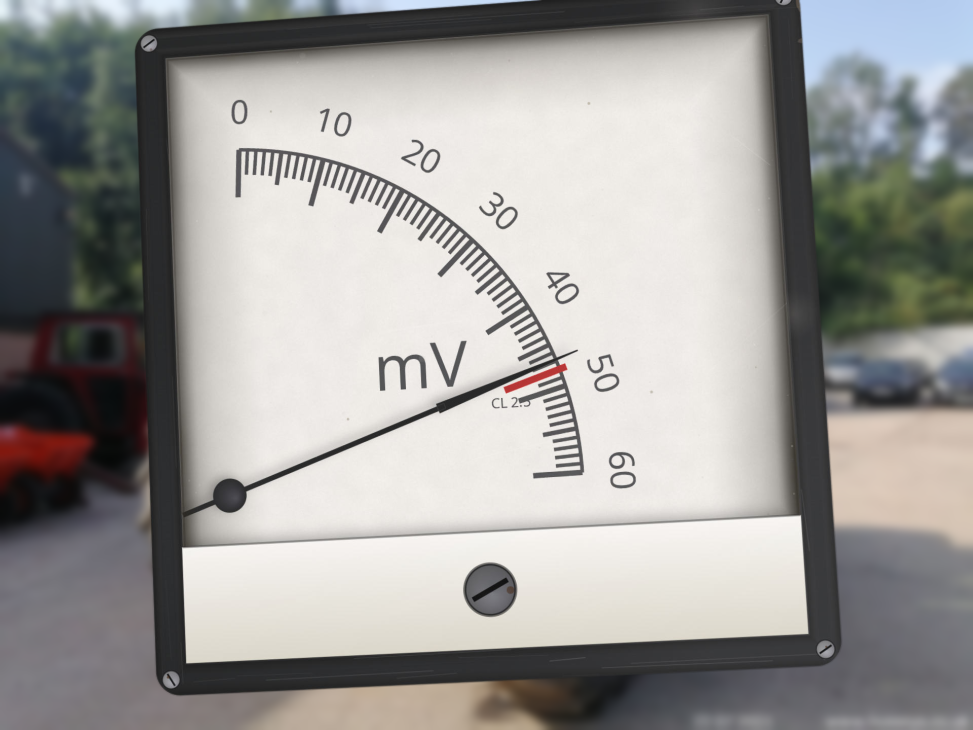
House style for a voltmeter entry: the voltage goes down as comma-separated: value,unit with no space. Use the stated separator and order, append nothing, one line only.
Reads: 47,mV
